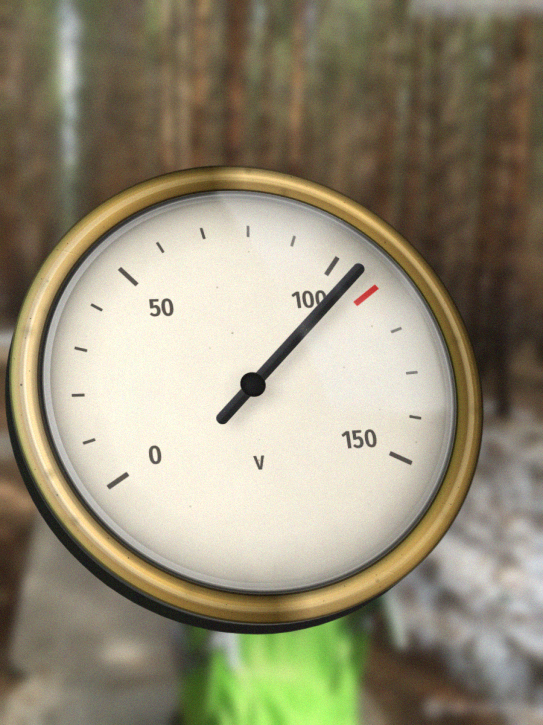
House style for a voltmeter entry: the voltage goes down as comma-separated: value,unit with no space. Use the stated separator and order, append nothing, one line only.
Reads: 105,V
